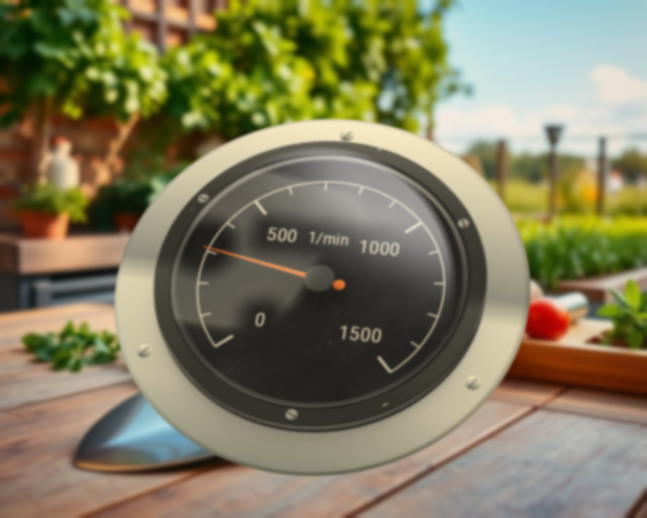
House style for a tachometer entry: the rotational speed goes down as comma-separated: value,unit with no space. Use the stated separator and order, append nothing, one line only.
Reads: 300,rpm
